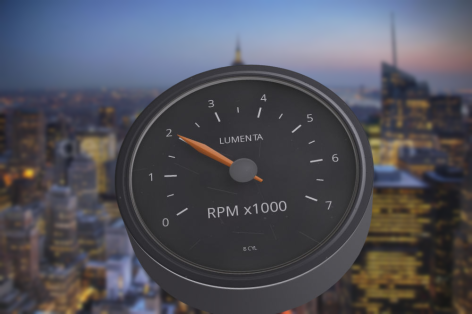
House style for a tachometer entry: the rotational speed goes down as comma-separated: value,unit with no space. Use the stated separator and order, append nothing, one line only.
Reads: 2000,rpm
